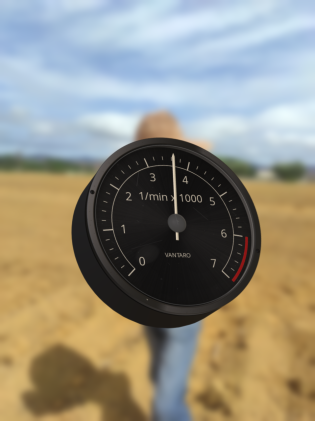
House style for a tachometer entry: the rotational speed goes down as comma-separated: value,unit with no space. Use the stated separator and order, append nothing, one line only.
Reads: 3600,rpm
